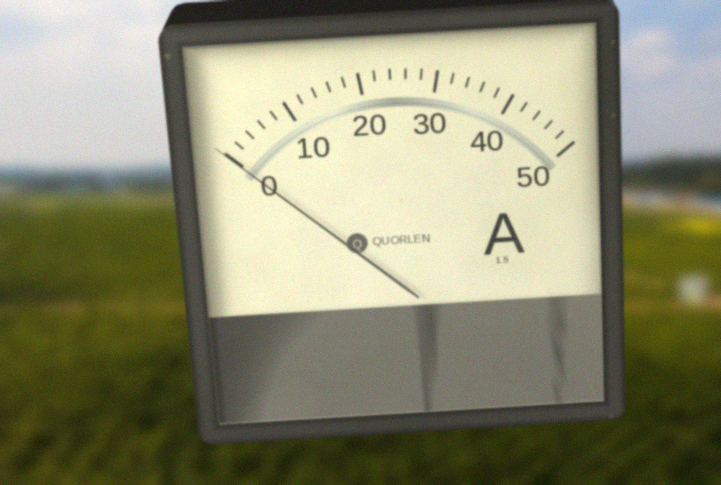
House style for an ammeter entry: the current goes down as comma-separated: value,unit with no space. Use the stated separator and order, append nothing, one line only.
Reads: 0,A
